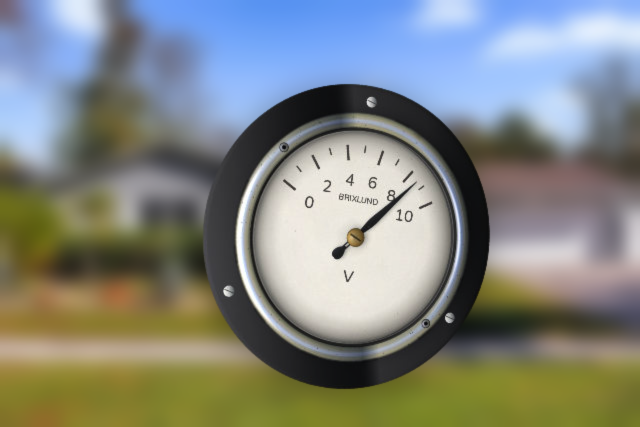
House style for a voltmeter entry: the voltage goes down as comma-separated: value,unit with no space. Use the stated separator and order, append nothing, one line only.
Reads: 8.5,V
